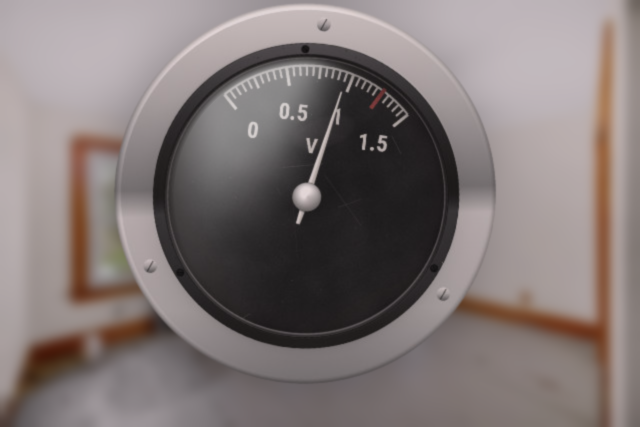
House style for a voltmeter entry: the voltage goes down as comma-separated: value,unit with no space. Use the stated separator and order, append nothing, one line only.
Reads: 0.95,V
